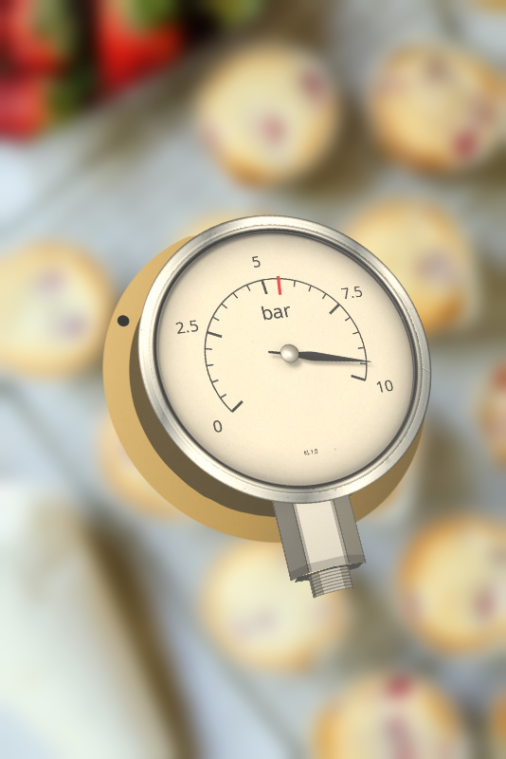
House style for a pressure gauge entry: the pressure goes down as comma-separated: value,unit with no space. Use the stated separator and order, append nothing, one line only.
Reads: 9.5,bar
